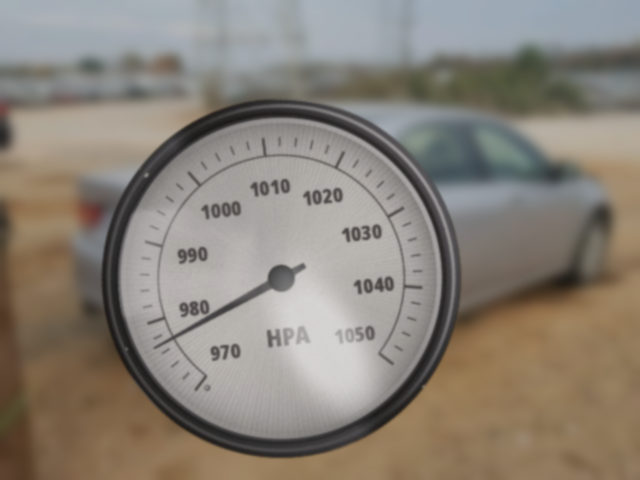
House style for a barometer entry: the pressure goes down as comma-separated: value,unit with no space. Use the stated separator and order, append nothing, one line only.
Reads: 977,hPa
